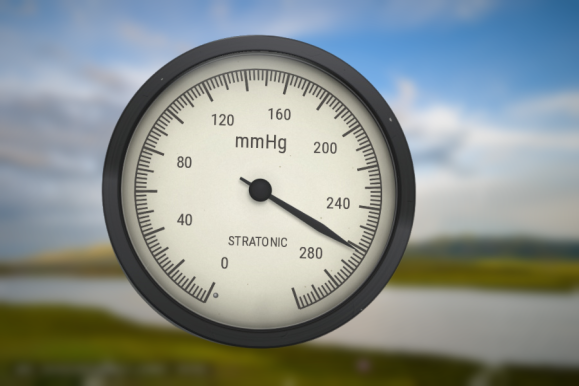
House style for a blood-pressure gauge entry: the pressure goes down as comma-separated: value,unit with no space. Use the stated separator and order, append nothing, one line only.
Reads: 262,mmHg
